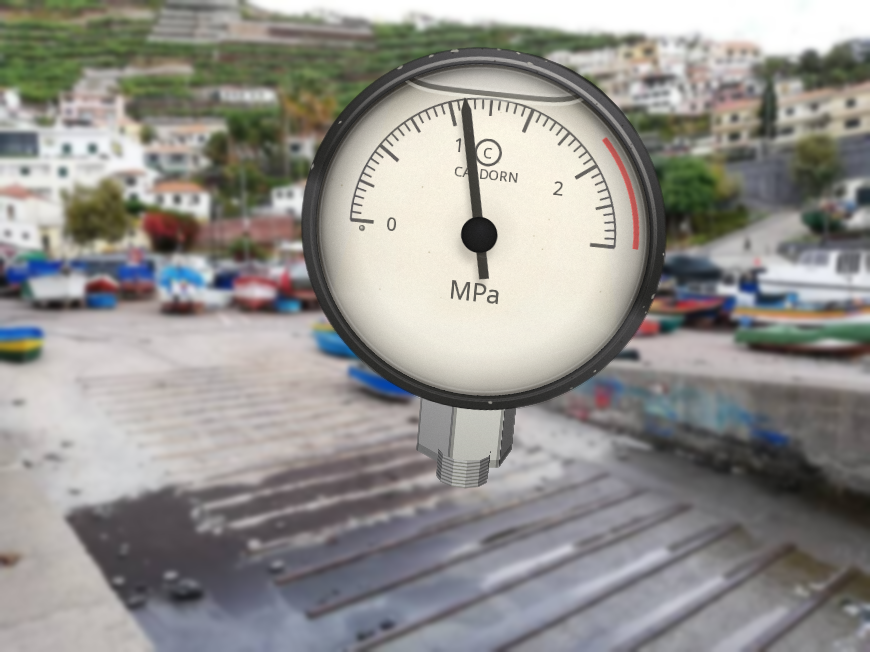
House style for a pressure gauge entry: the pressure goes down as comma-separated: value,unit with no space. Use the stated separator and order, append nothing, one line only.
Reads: 1.1,MPa
